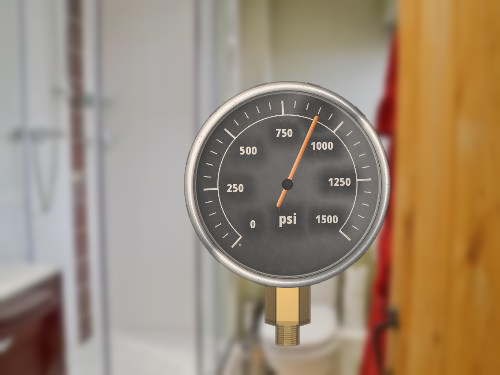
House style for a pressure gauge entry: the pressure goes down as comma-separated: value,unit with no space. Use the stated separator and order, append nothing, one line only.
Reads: 900,psi
